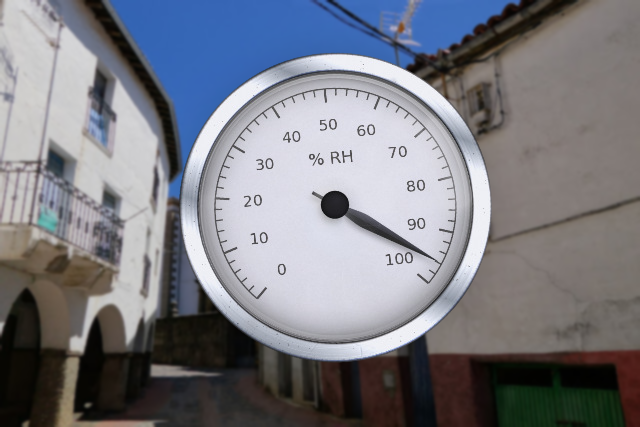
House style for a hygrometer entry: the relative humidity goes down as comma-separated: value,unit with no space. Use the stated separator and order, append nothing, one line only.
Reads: 96,%
